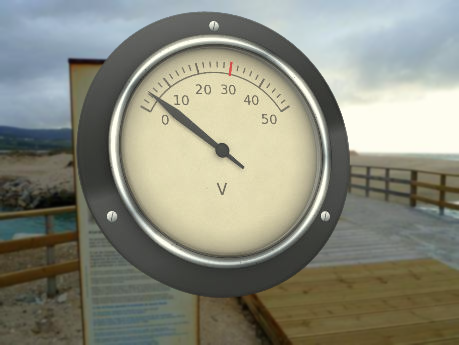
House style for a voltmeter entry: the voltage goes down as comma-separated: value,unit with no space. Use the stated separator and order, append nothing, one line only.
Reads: 4,V
